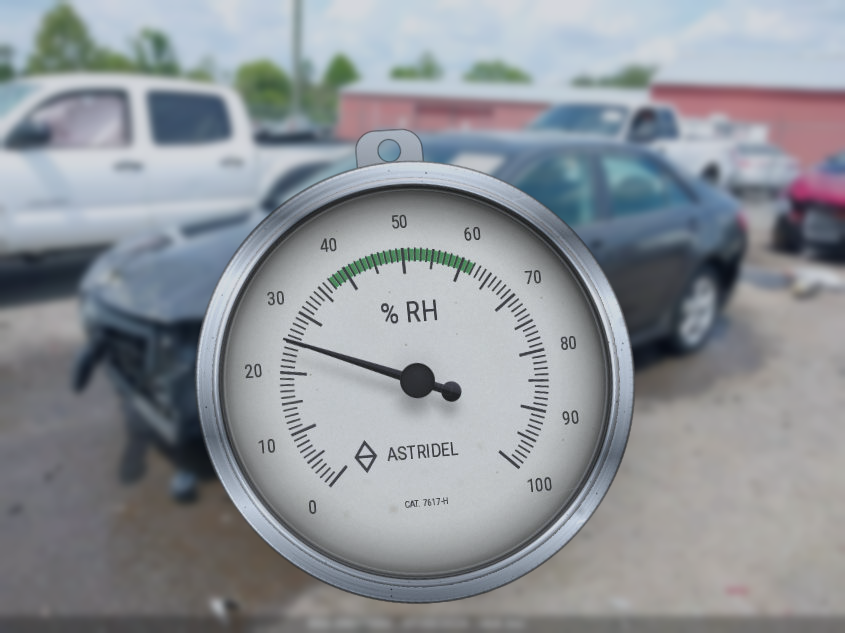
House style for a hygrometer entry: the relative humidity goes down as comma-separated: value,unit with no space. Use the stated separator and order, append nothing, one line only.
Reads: 25,%
